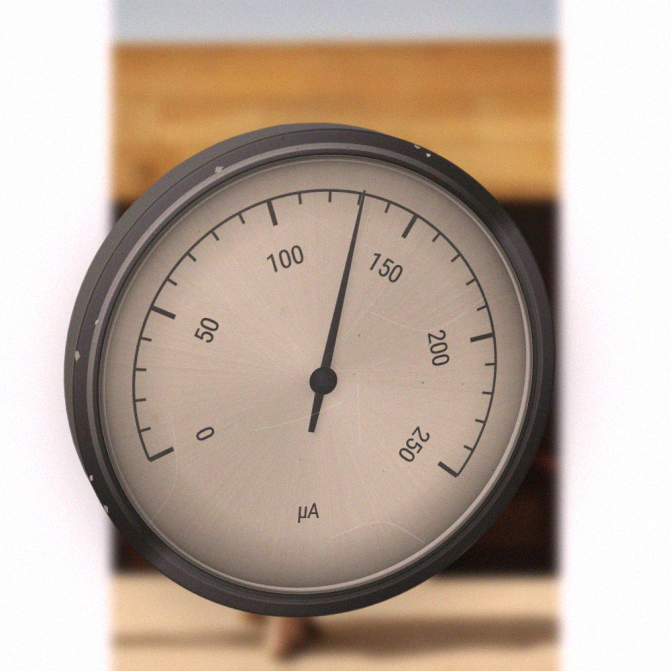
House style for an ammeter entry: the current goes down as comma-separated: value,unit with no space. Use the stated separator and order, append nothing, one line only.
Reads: 130,µA
